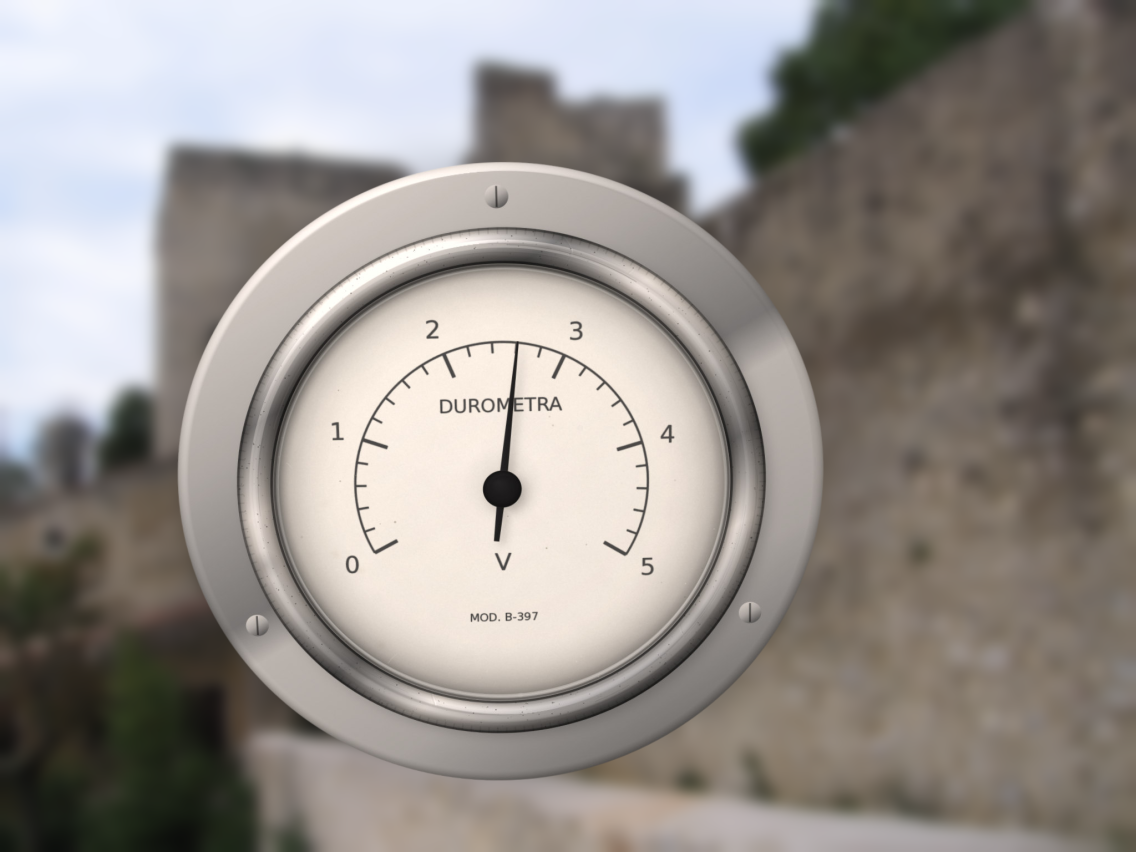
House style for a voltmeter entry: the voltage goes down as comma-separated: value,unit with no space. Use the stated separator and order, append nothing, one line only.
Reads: 2.6,V
